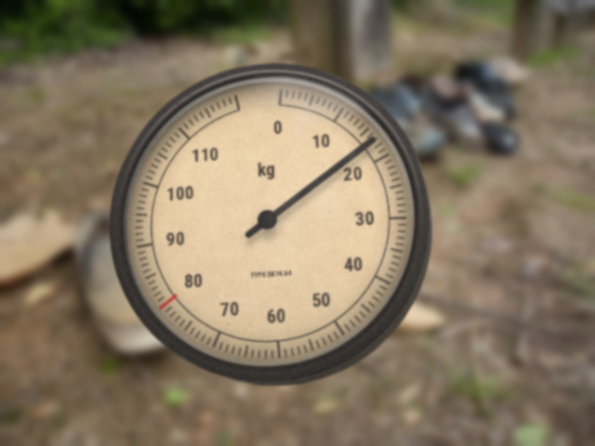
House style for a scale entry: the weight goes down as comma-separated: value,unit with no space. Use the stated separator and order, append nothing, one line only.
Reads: 17,kg
